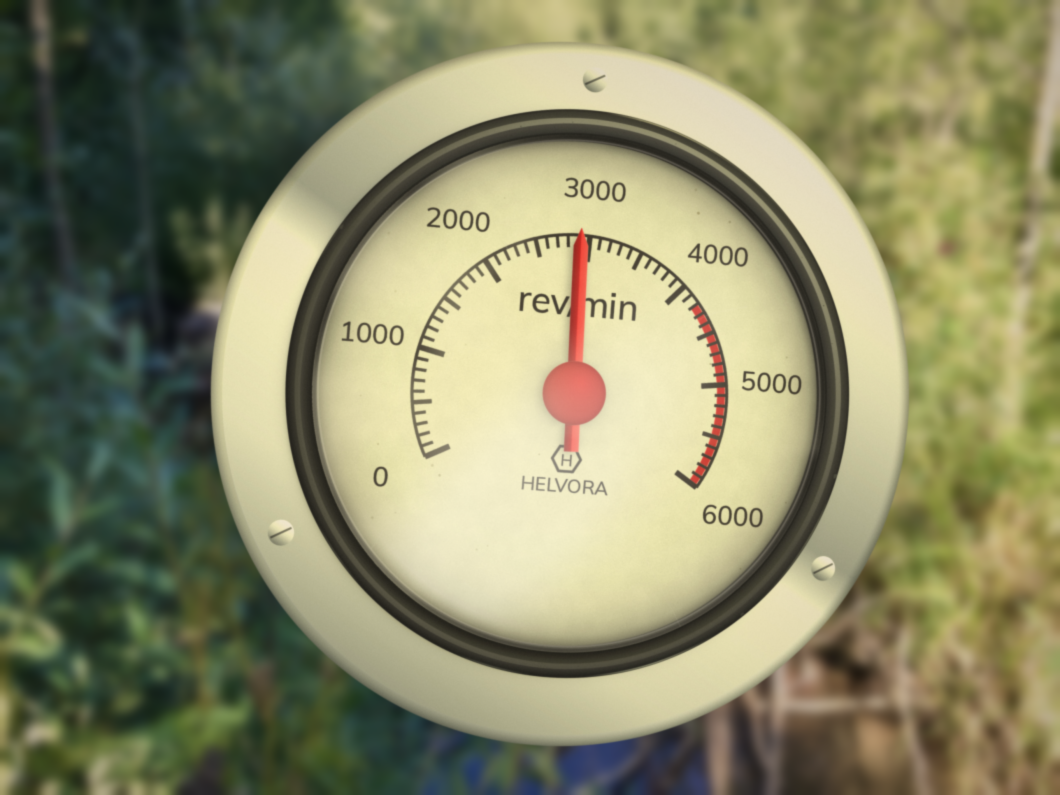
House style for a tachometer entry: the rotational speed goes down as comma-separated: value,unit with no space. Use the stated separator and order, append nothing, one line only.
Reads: 2900,rpm
